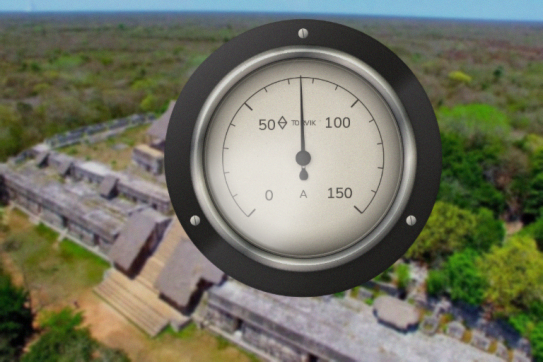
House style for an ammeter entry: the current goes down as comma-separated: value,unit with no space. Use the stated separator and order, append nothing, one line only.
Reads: 75,A
